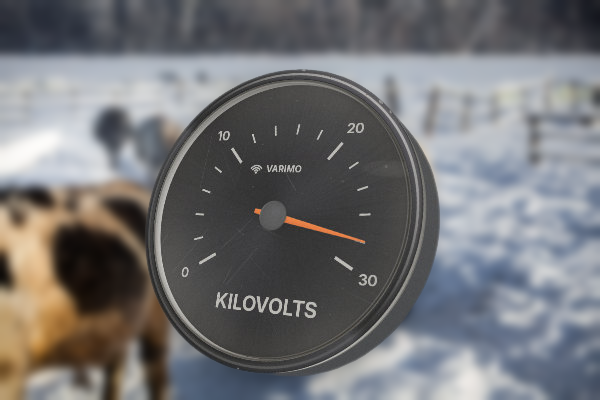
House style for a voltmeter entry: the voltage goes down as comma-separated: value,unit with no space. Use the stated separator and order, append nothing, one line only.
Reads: 28,kV
